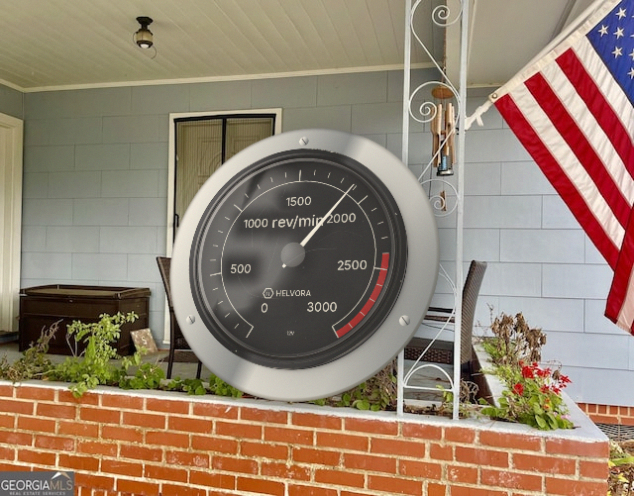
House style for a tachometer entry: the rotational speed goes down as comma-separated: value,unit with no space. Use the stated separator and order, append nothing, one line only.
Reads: 1900,rpm
